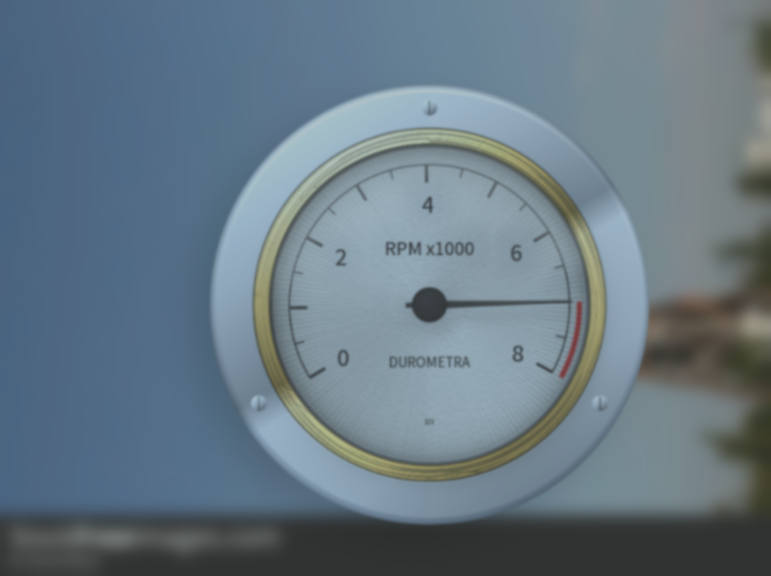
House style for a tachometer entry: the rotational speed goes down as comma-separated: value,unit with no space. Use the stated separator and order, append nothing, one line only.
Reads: 7000,rpm
